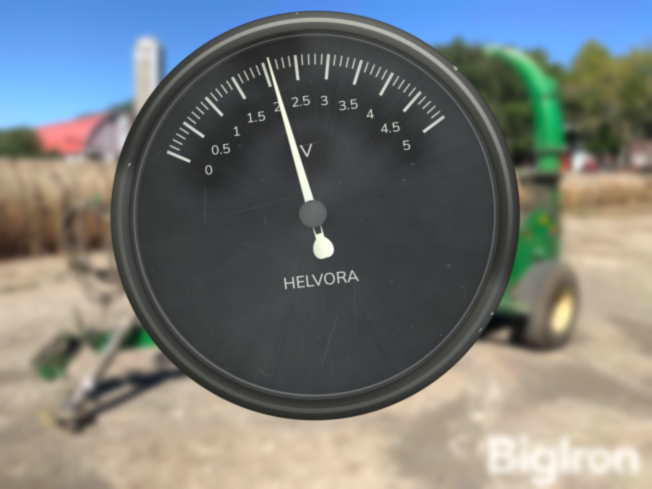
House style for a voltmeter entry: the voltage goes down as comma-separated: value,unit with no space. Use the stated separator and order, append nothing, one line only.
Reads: 2.1,V
